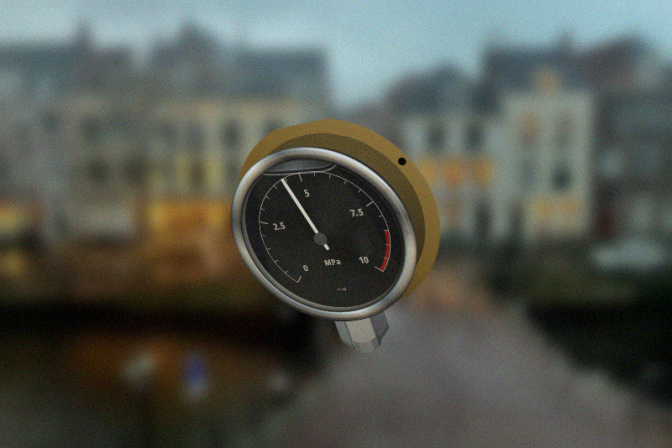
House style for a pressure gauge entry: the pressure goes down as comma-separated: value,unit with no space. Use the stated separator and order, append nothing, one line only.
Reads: 4.5,MPa
